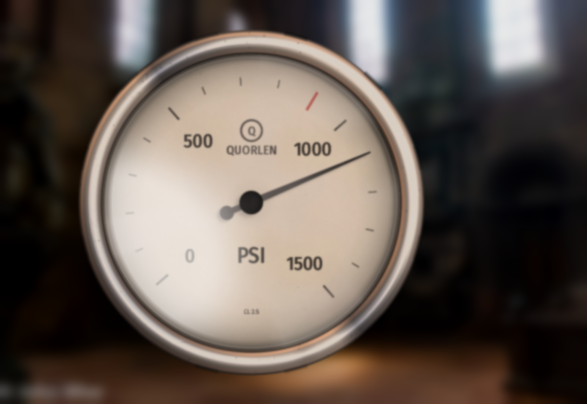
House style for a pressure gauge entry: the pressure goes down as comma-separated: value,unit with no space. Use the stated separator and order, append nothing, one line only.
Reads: 1100,psi
